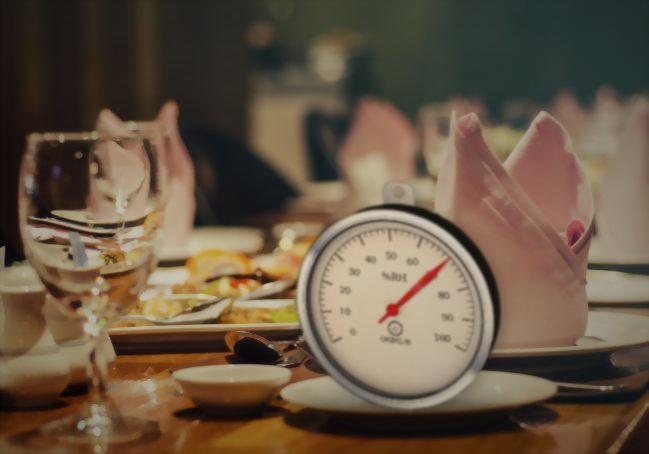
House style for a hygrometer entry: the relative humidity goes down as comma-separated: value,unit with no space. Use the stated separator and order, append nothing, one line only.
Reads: 70,%
